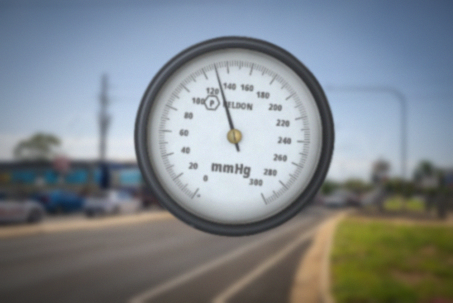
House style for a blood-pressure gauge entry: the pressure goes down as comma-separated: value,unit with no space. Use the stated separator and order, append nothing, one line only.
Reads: 130,mmHg
